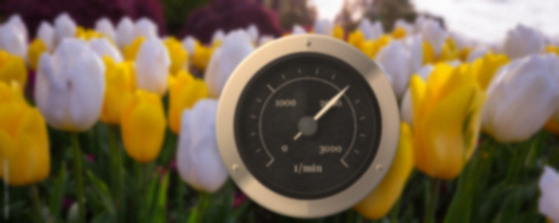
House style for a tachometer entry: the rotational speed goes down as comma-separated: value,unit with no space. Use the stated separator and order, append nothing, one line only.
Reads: 2000,rpm
